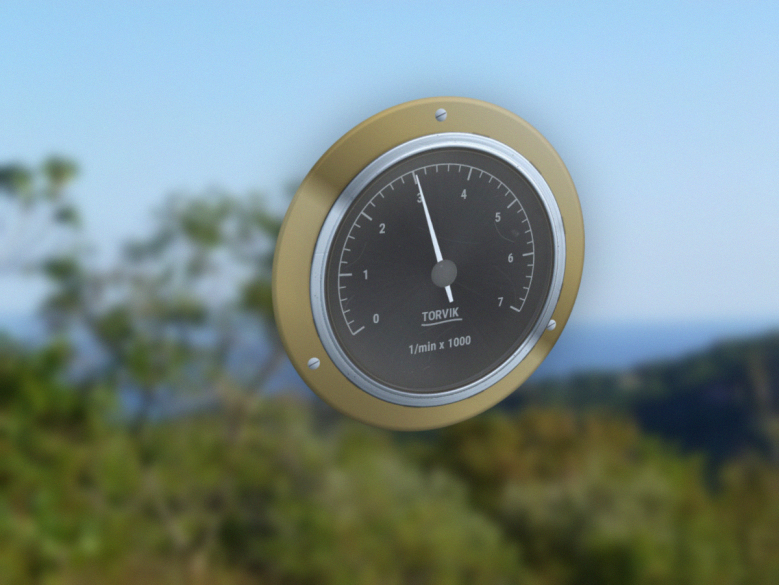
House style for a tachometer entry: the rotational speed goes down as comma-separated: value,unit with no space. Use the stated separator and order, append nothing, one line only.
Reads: 3000,rpm
